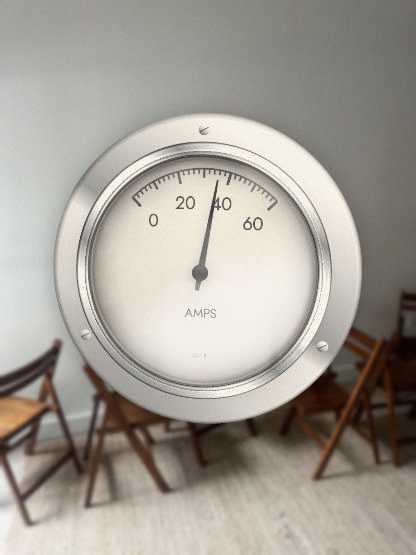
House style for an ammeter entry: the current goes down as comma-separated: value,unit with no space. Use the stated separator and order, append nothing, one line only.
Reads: 36,A
